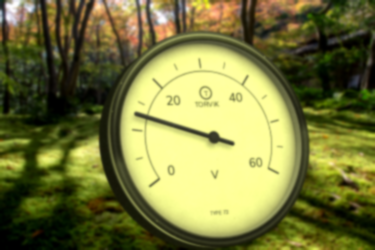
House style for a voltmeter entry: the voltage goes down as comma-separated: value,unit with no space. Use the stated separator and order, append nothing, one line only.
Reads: 12.5,V
